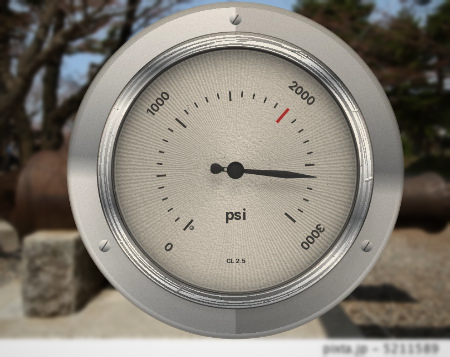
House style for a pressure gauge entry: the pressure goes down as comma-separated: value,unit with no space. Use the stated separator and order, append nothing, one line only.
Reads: 2600,psi
